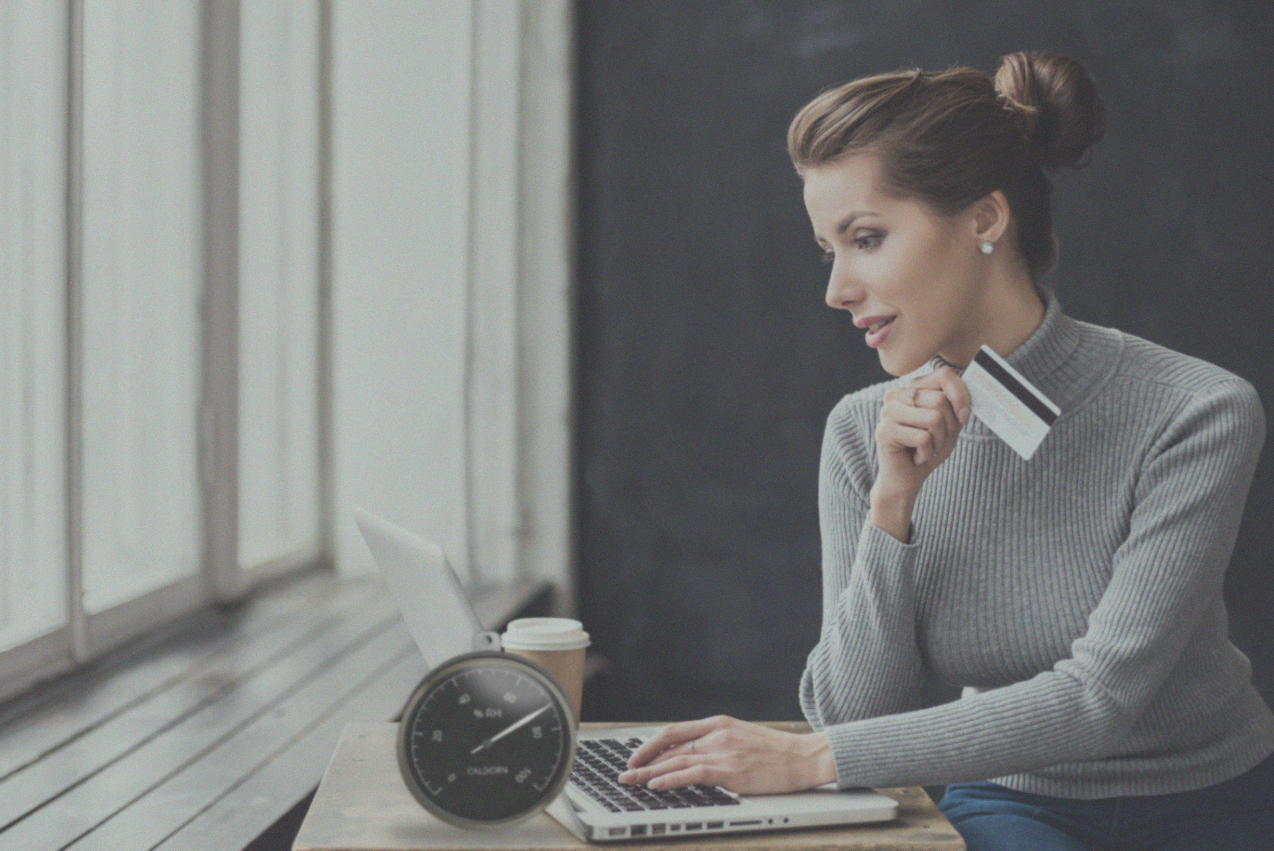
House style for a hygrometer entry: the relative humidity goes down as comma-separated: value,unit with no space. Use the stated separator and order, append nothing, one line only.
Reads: 72,%
